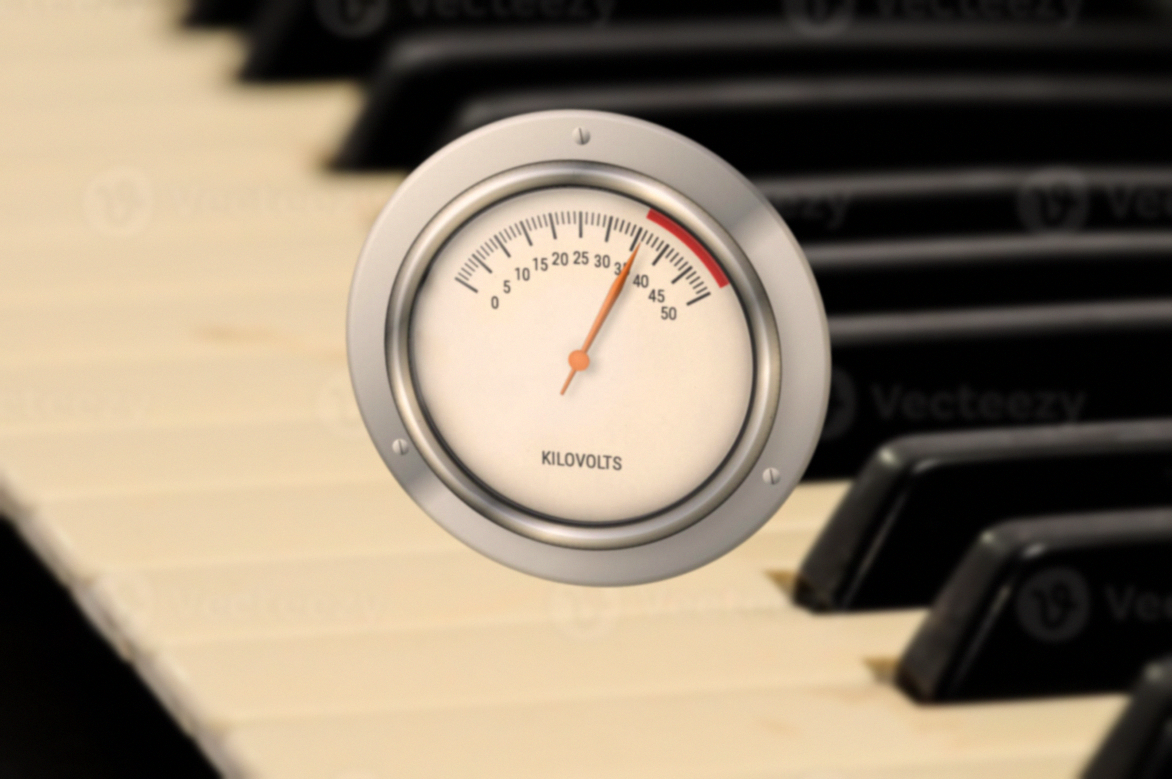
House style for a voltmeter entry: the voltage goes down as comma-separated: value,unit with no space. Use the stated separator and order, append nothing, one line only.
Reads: 36,kV
